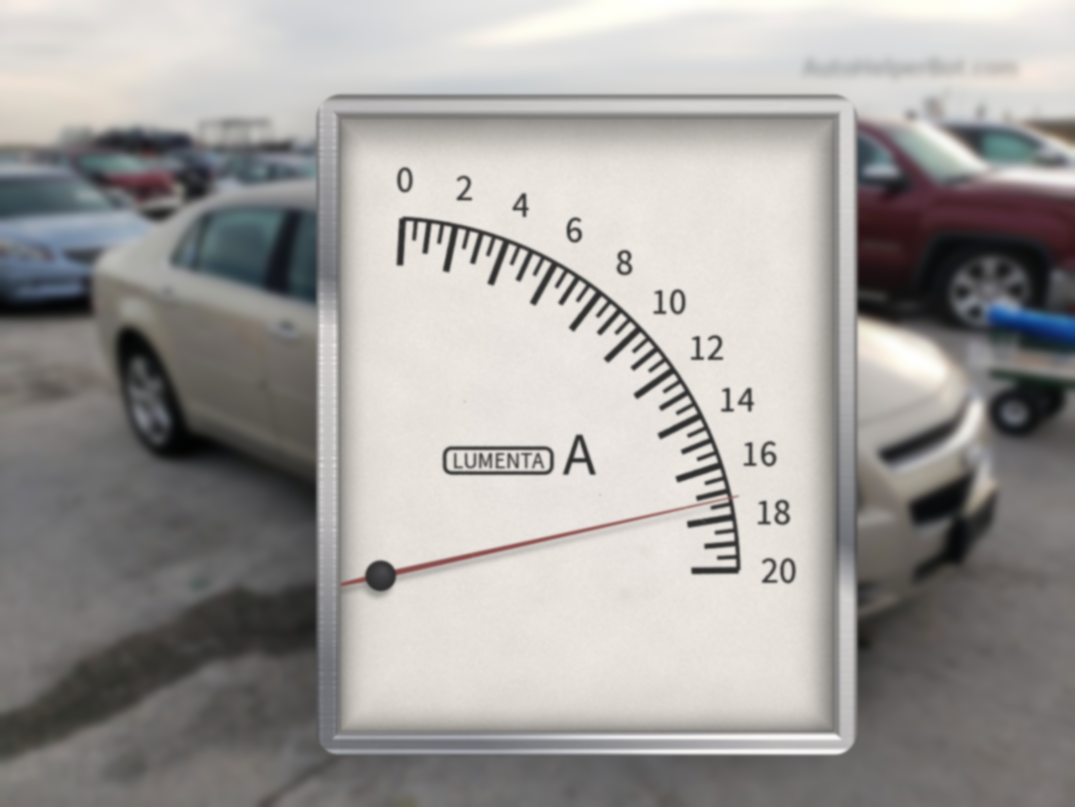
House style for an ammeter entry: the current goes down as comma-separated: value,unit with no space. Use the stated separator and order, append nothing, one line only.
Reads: 17.25,A
